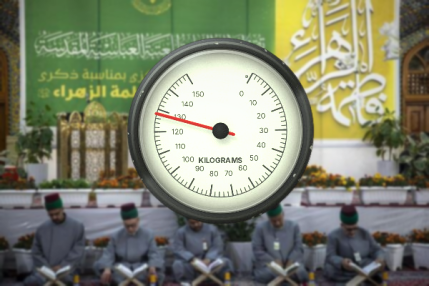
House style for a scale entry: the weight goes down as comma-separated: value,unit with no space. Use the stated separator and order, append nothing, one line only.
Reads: 128,kg
